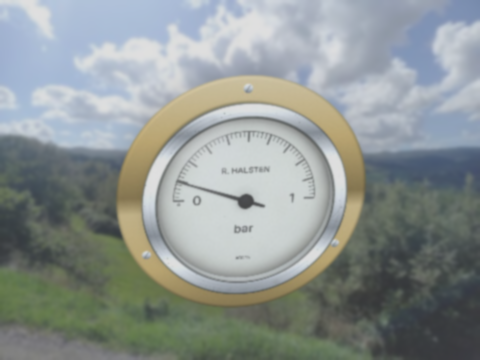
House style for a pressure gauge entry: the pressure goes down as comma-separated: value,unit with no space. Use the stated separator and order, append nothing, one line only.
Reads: 0.1,bar
